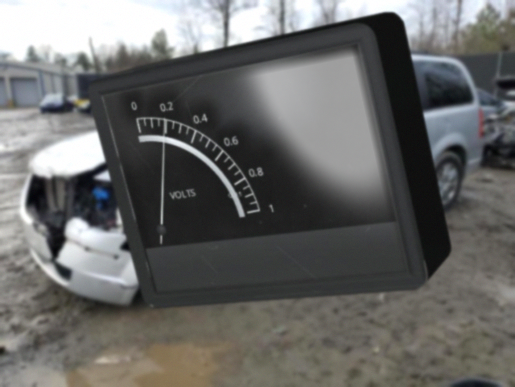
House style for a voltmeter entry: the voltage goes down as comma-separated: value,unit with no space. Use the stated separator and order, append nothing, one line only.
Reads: 0.2,V
